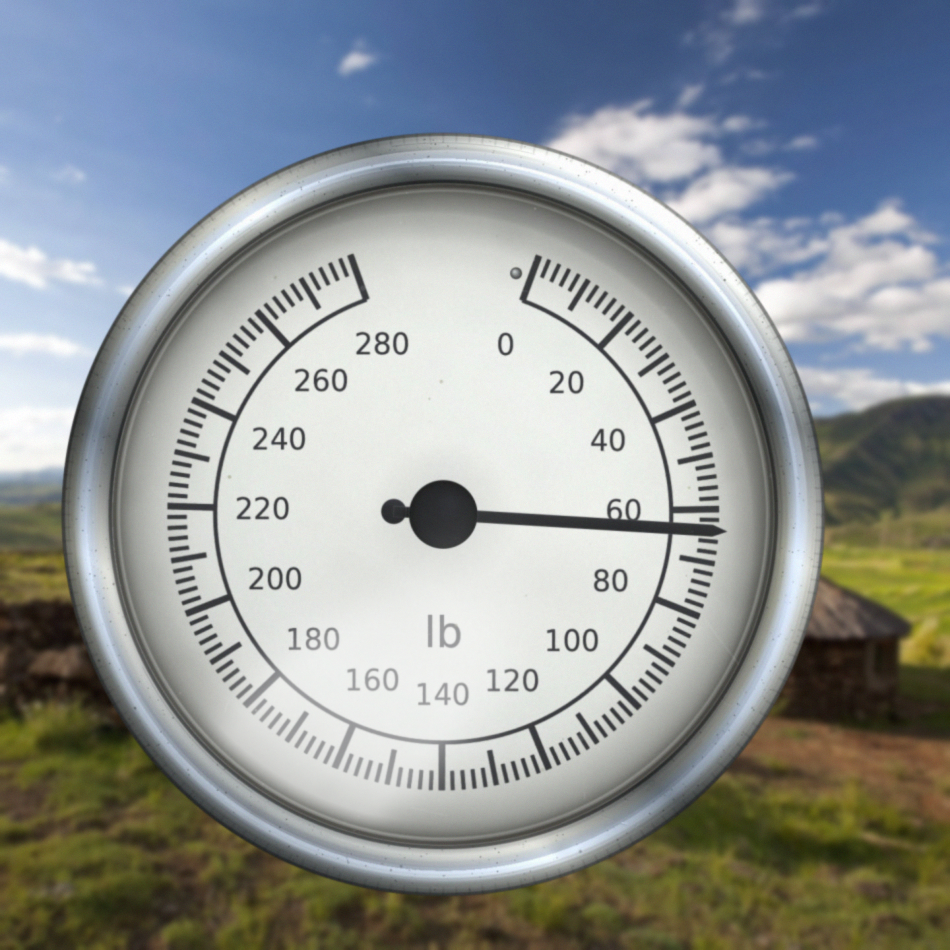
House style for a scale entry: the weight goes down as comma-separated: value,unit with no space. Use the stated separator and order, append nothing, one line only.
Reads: 64,lb
